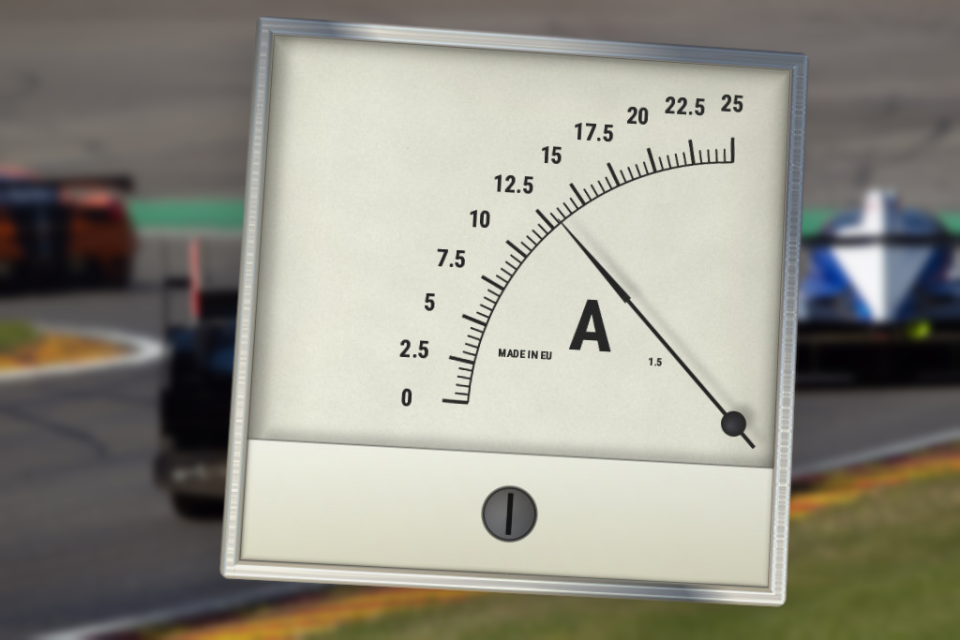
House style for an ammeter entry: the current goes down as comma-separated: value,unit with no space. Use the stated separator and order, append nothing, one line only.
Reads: 13,A
